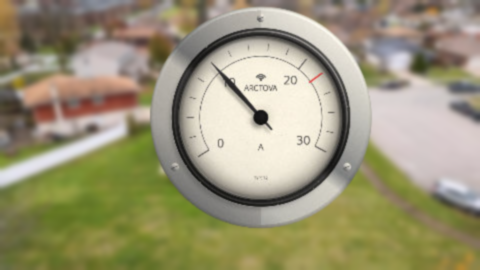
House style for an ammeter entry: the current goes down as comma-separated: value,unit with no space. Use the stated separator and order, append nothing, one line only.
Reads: 10,A
